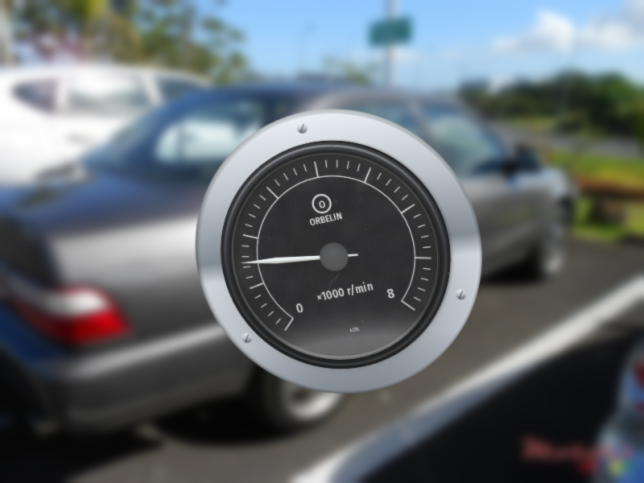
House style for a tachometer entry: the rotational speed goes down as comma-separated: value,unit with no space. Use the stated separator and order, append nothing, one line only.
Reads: 1500,rpm
